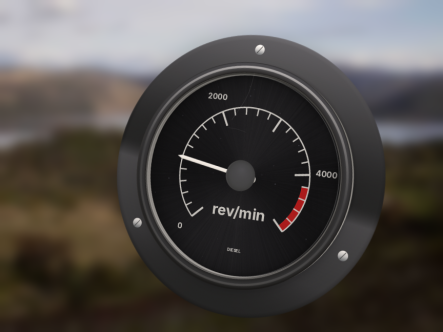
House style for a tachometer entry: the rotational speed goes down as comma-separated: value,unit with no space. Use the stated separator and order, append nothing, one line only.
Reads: 1000,rpm
